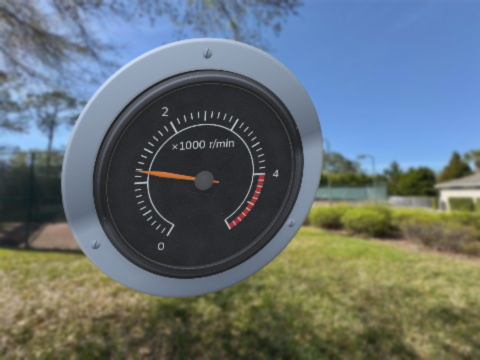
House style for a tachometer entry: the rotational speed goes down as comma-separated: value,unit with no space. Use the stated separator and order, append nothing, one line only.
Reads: 1200,rpm
